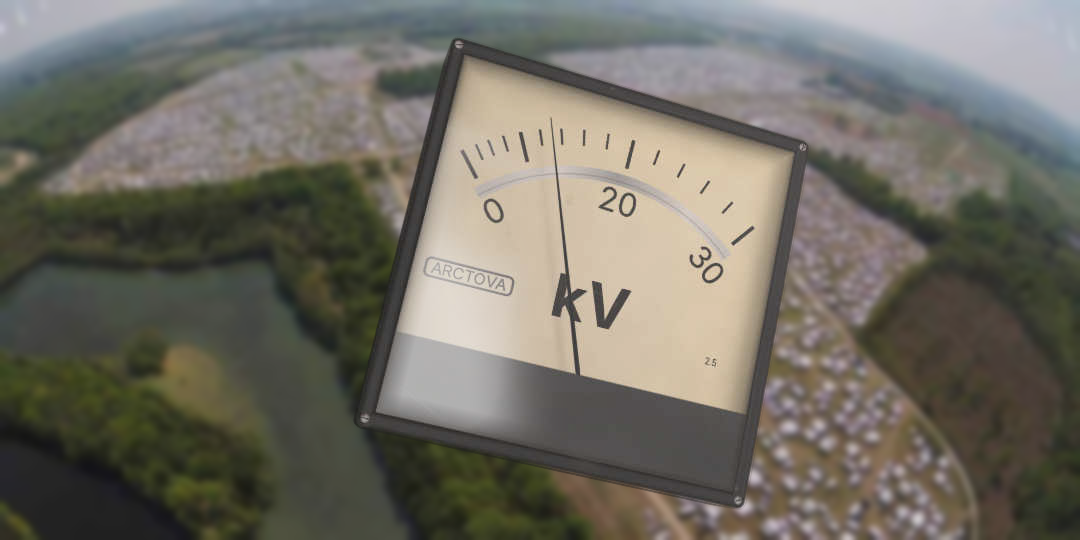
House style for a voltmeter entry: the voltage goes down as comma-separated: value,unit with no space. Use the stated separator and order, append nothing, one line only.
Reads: 13,kV
